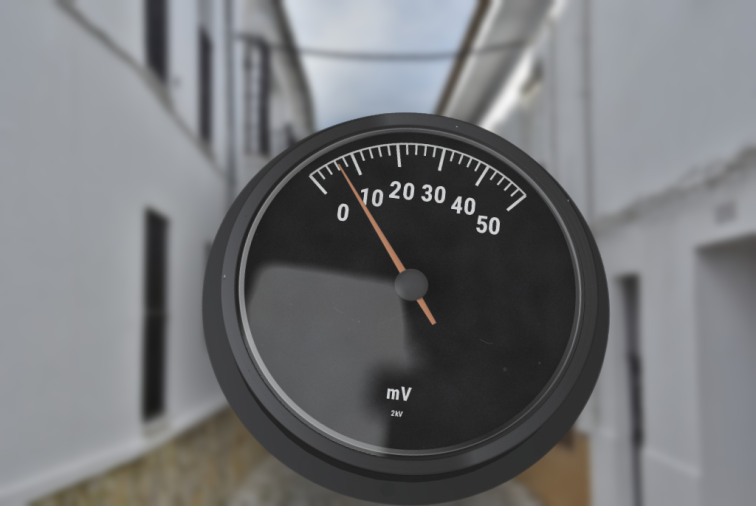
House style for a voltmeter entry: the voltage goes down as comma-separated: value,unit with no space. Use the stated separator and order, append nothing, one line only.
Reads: 6,mV
